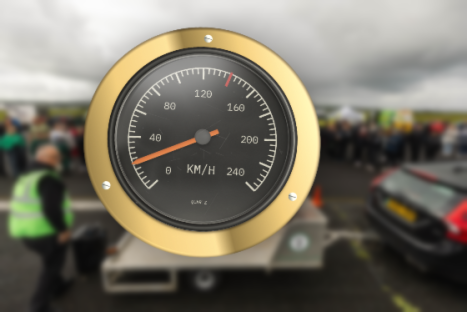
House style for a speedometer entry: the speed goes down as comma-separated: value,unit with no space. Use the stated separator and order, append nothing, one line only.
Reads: 20,km/h
